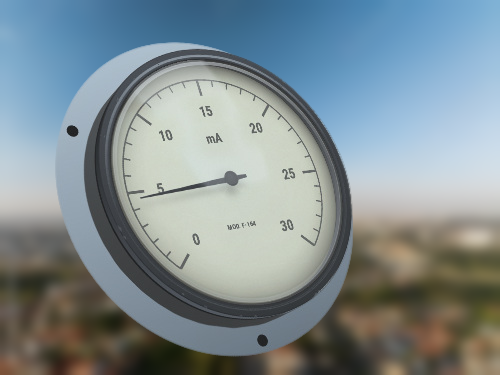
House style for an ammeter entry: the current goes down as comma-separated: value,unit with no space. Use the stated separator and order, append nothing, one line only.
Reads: 4.5,mA
